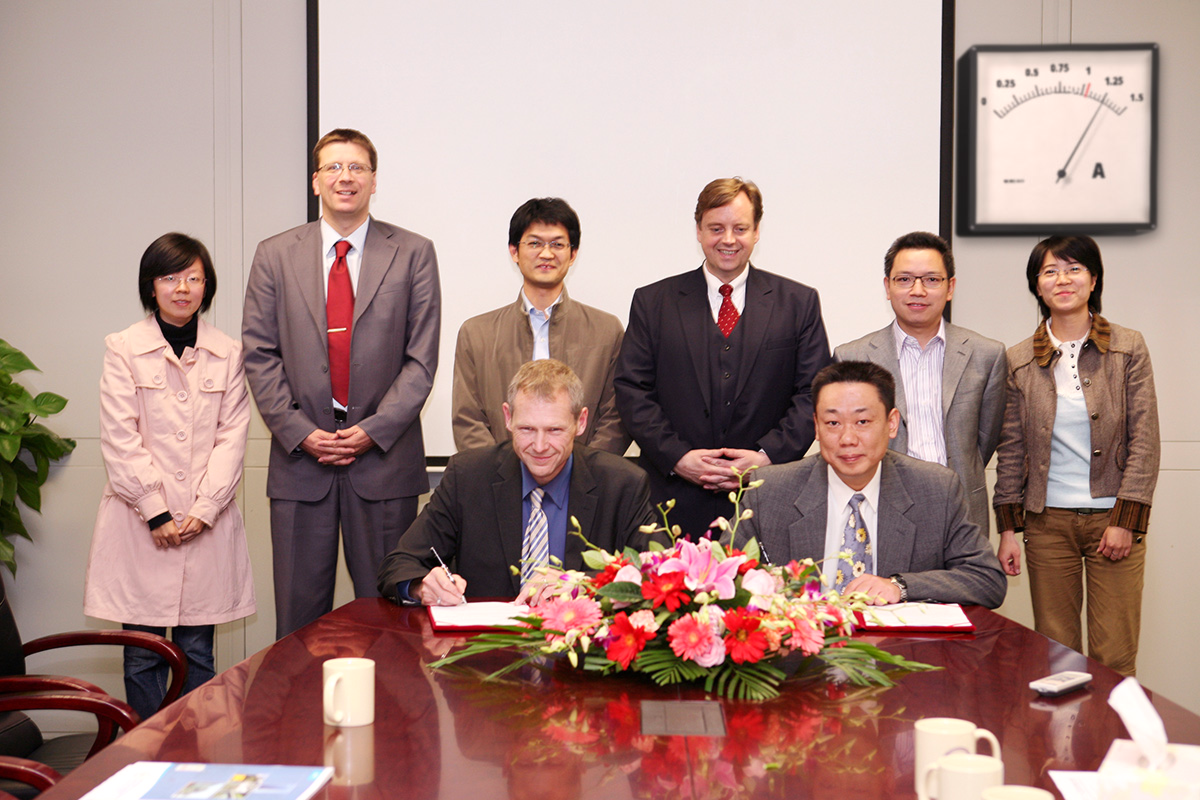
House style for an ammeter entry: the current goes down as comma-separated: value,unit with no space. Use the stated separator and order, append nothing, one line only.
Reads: 1.25,A
